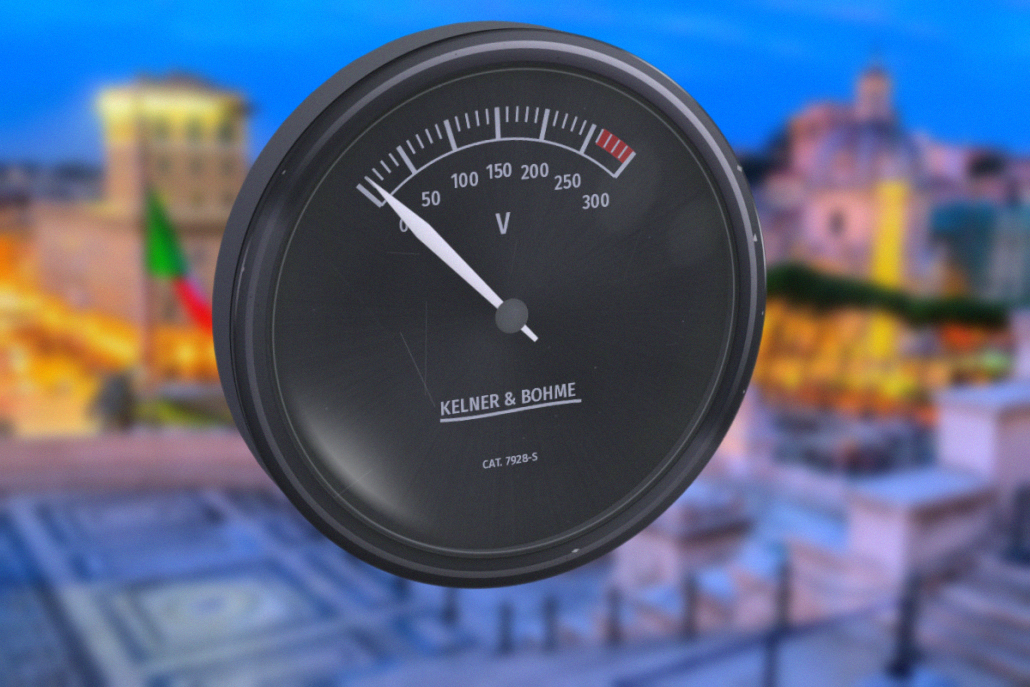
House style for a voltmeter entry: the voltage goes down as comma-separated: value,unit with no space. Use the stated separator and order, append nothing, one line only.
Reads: 10,V
